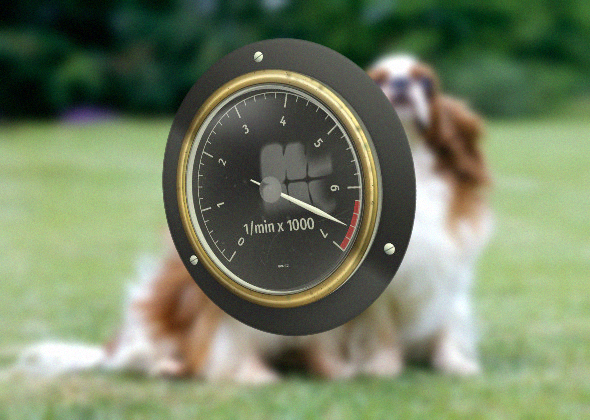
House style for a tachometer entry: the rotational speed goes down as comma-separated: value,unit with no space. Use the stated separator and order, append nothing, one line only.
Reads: 6600,rpm
